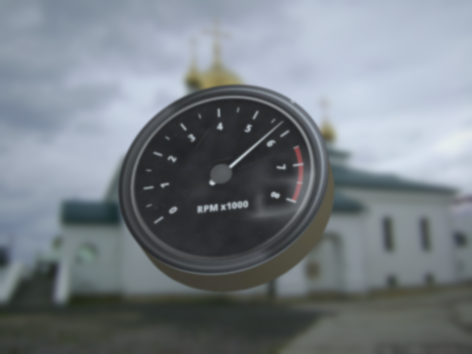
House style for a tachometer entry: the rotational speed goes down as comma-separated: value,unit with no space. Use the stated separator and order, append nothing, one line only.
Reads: 5750,rpm
